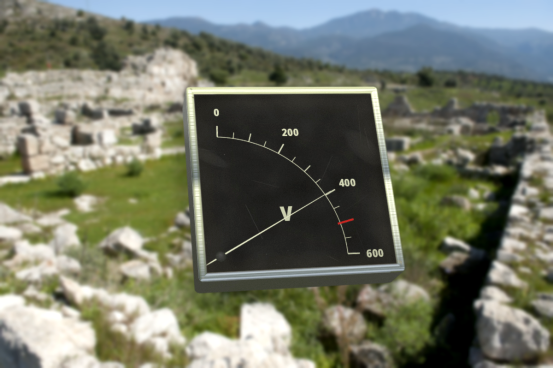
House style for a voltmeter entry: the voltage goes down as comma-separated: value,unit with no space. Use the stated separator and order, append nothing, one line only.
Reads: 400,V
